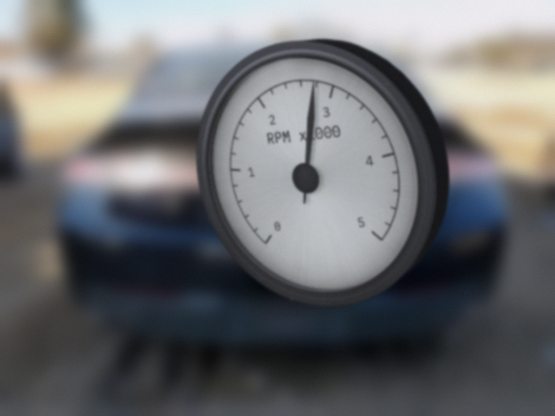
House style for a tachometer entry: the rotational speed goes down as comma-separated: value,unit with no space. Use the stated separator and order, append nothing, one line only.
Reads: 2800,rpm
